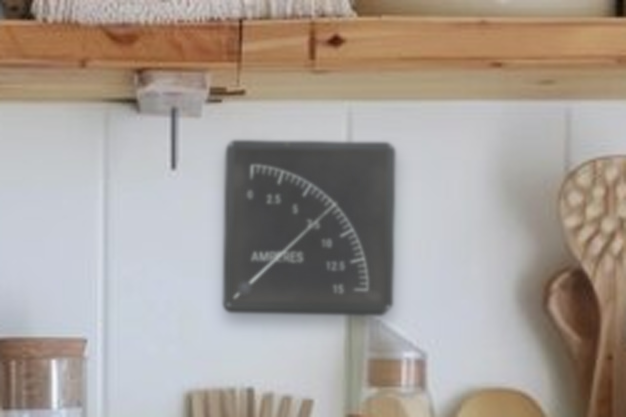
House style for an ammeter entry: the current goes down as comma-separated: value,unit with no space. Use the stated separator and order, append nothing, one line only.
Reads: 7.5,A
